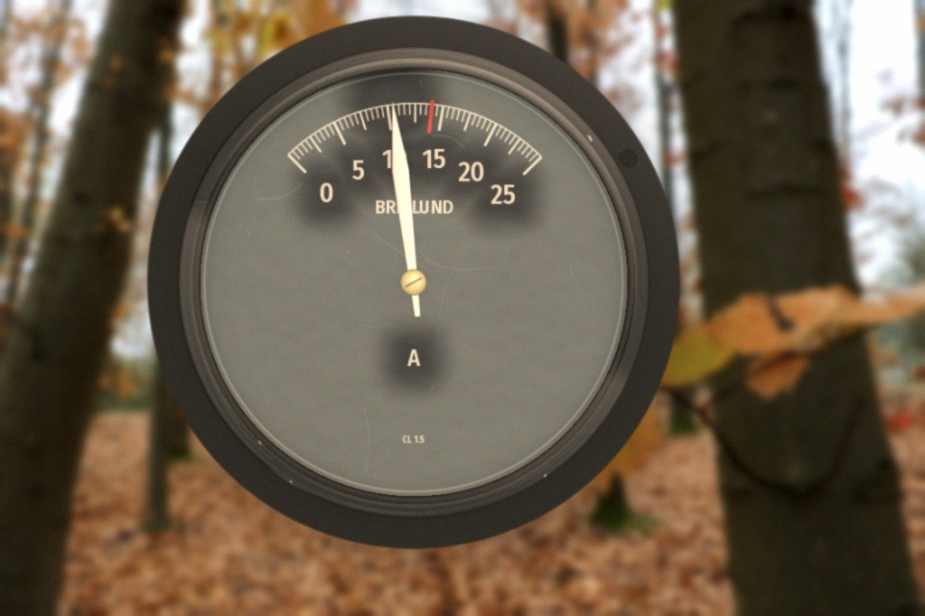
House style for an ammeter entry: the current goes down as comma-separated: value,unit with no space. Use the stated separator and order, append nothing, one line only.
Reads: 10.5,A
